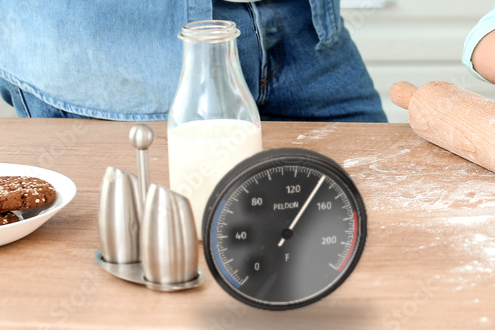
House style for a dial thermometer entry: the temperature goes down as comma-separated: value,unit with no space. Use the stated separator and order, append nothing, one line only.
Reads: 140,°F
